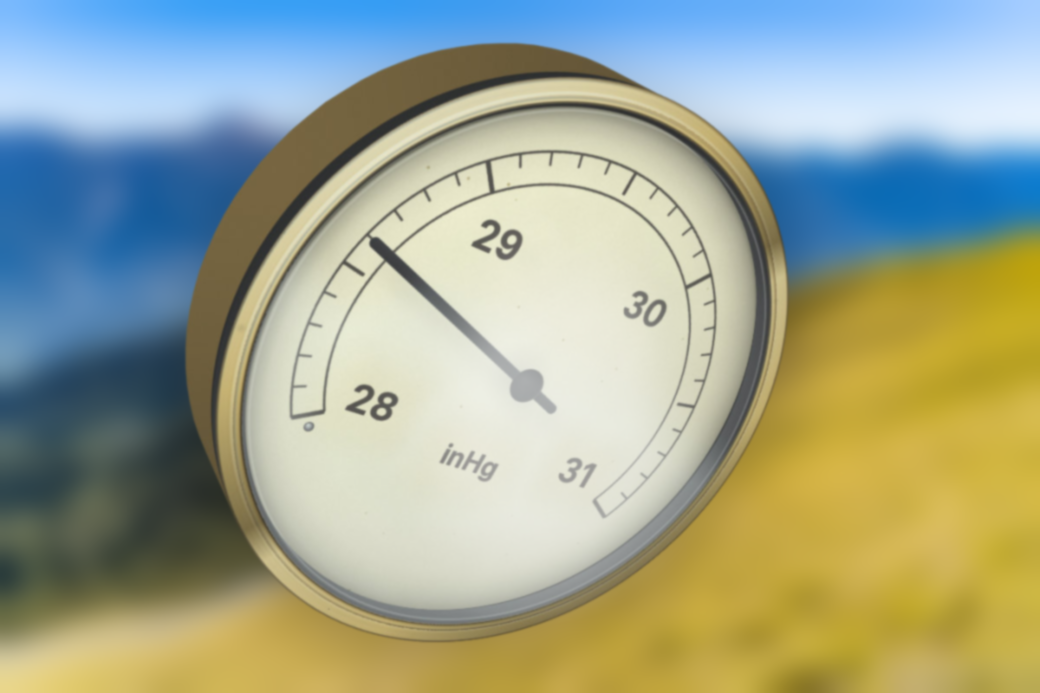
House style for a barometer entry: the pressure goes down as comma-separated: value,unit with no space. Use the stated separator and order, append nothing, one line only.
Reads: 28.6,inHg
